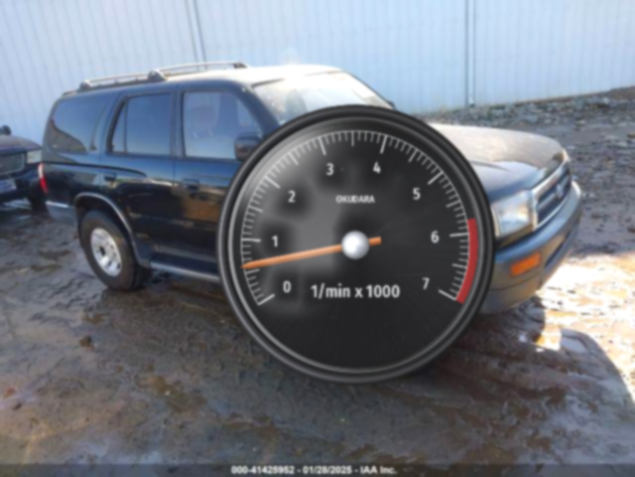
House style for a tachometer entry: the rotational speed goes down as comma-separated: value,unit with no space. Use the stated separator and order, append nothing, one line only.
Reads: 600,rpm
